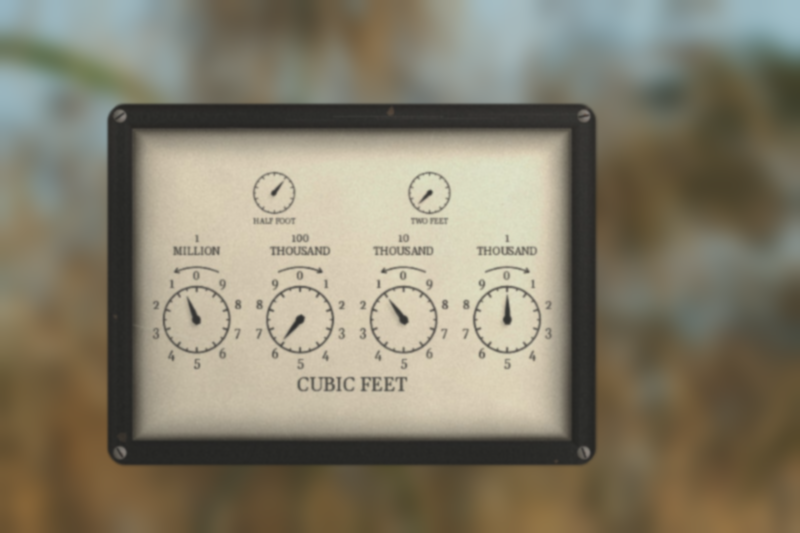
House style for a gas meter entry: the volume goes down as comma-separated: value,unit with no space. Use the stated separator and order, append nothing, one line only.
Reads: 61000,ft³
